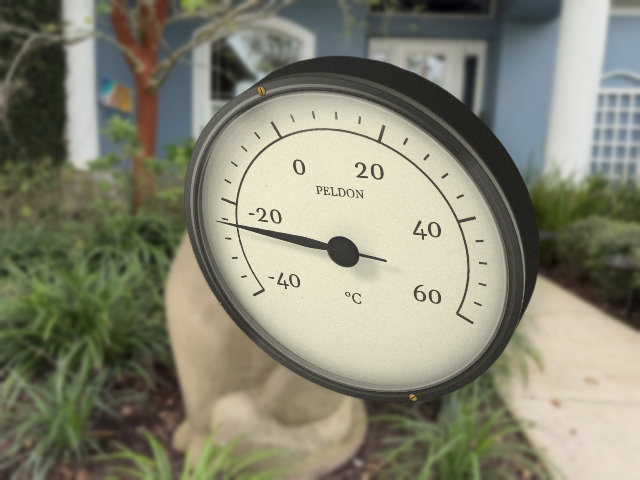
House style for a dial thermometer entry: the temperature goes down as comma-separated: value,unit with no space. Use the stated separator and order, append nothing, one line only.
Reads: -24,°C
